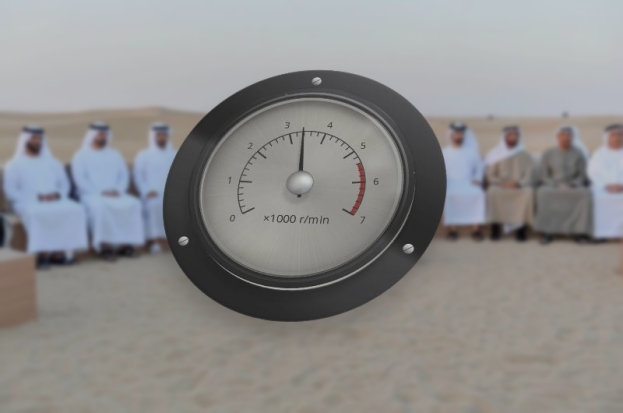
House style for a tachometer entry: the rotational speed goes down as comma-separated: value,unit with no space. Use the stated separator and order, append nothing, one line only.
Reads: 3400,rpm
